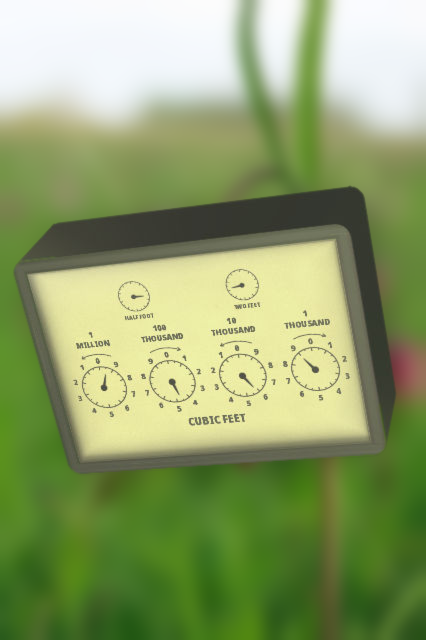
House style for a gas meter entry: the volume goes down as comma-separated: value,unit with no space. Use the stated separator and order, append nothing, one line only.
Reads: 945900,ft³
